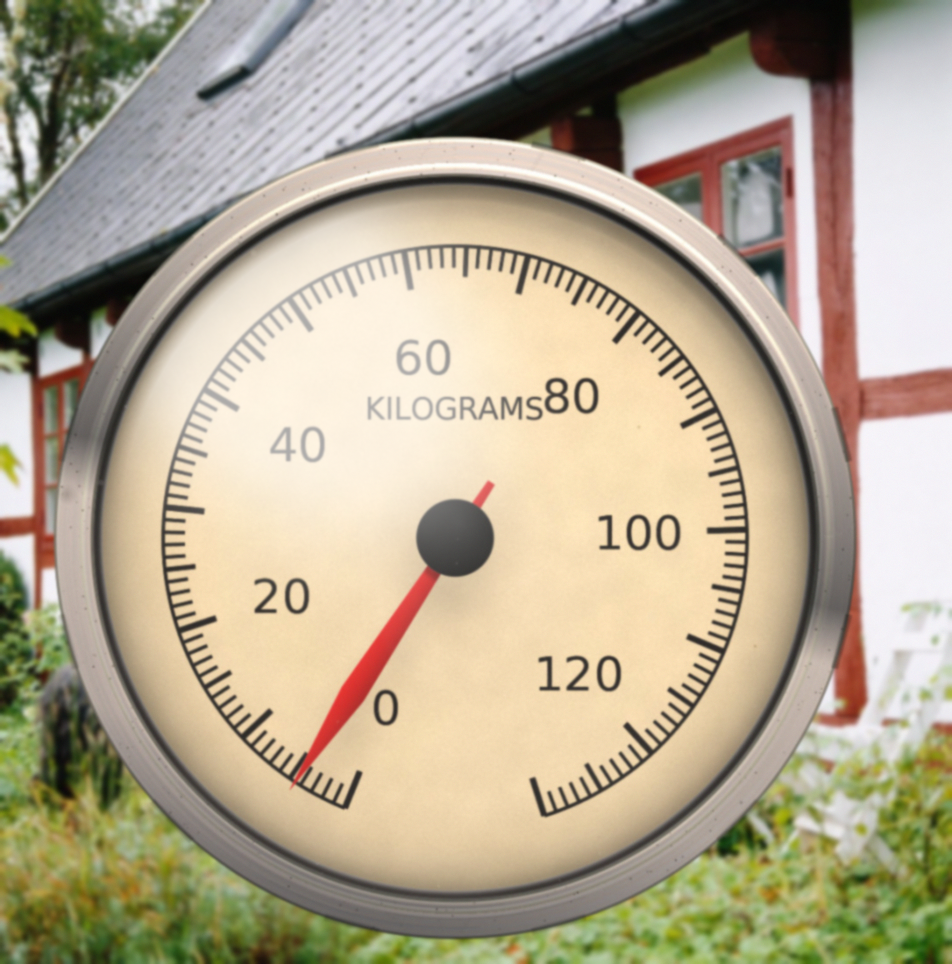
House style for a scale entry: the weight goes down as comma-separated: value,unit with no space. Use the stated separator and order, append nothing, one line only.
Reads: 4.5,kg
